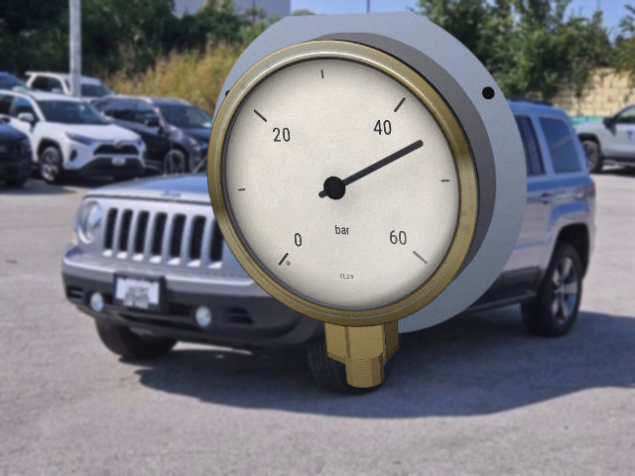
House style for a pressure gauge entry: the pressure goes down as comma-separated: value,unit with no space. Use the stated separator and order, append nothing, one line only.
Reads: 45,bar
